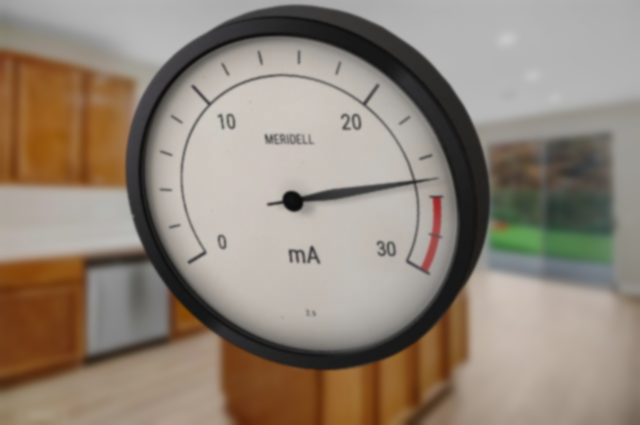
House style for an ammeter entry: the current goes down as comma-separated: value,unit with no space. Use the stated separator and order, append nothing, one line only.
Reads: 25,mA
